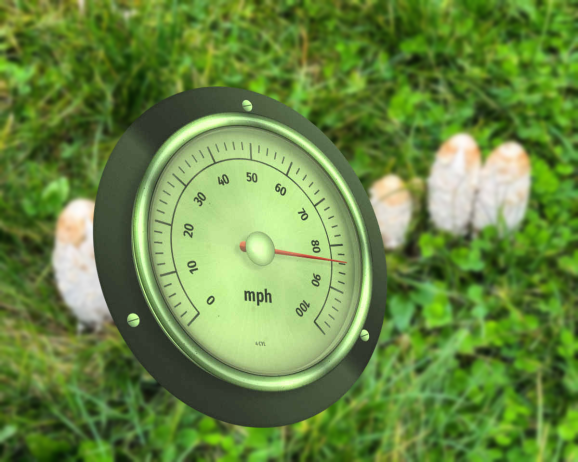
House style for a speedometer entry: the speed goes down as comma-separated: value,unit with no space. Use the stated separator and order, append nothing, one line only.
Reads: 84,mph
